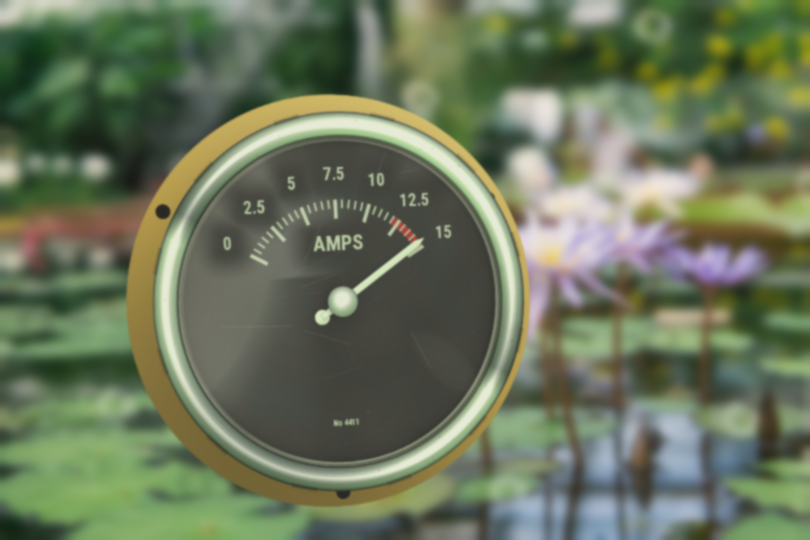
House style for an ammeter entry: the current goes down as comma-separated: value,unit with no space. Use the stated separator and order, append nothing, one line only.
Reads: 14.5,A
